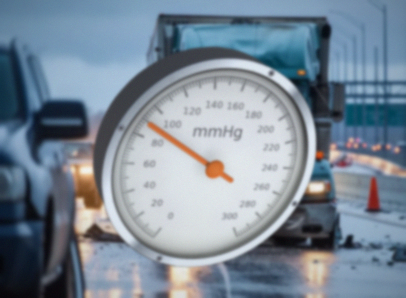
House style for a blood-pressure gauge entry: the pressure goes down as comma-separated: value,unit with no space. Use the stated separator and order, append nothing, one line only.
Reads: 90,mmHg
